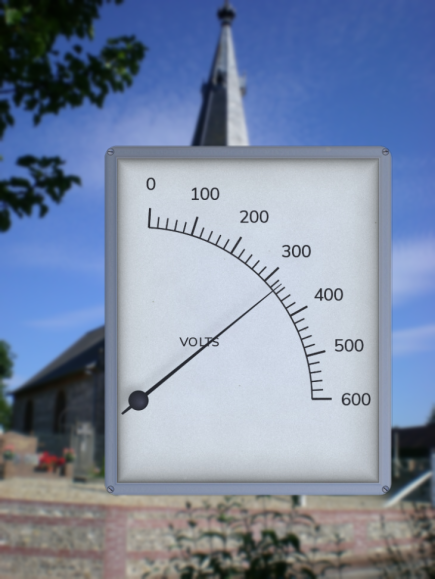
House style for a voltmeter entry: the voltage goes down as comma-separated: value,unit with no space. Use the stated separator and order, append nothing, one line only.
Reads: 330,V
